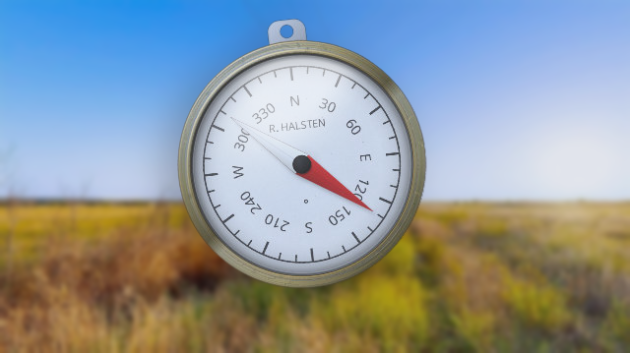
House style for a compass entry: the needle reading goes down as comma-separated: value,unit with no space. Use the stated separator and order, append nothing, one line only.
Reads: 130,°
